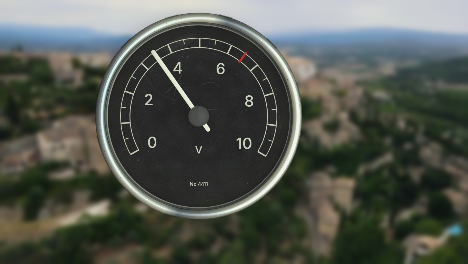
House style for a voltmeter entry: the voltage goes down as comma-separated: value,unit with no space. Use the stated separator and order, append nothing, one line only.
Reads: 3.5,V
